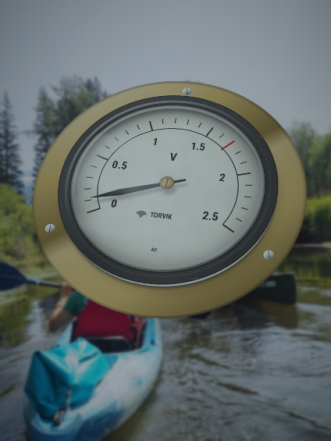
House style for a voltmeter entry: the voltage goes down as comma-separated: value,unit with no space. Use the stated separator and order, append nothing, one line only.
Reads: 0.1,V
